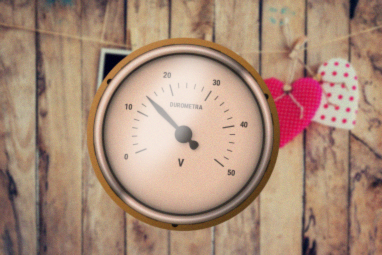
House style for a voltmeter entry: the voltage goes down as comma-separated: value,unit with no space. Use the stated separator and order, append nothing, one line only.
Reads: 14,V
